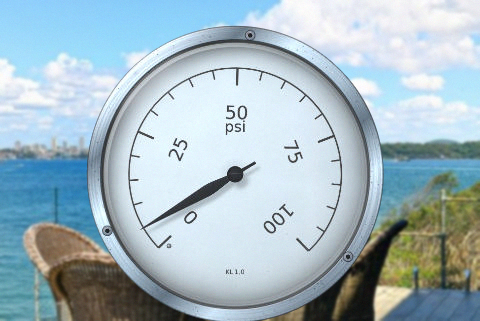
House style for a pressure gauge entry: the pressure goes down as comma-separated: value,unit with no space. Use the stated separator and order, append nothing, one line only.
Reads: 5,psi
